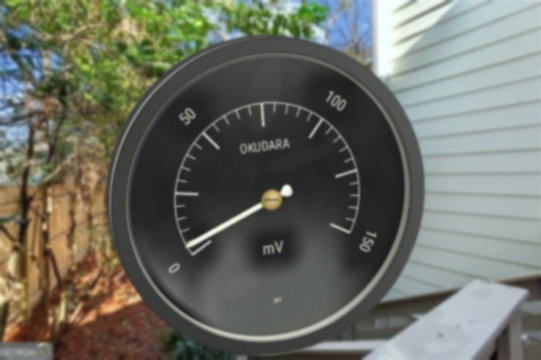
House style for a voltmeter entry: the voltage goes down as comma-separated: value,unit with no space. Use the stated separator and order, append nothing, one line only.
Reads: 5,mV
